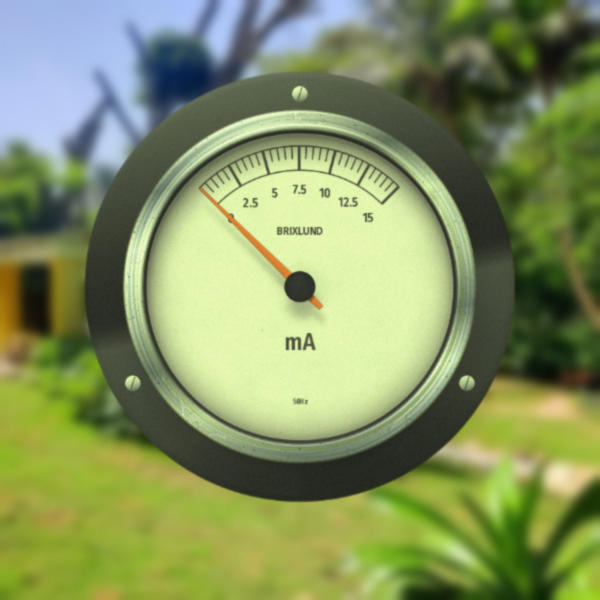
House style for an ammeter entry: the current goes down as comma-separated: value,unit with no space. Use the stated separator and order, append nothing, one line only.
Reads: 0,mA
